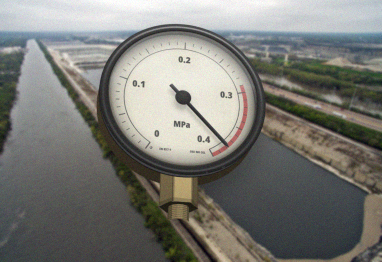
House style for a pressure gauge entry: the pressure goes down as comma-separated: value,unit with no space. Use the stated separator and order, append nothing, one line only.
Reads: 0.38,MPa
